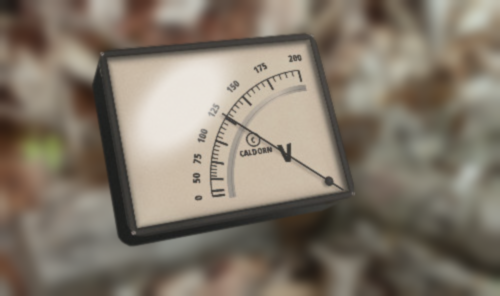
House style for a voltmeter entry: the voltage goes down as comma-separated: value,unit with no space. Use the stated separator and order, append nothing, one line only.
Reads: 125,V
